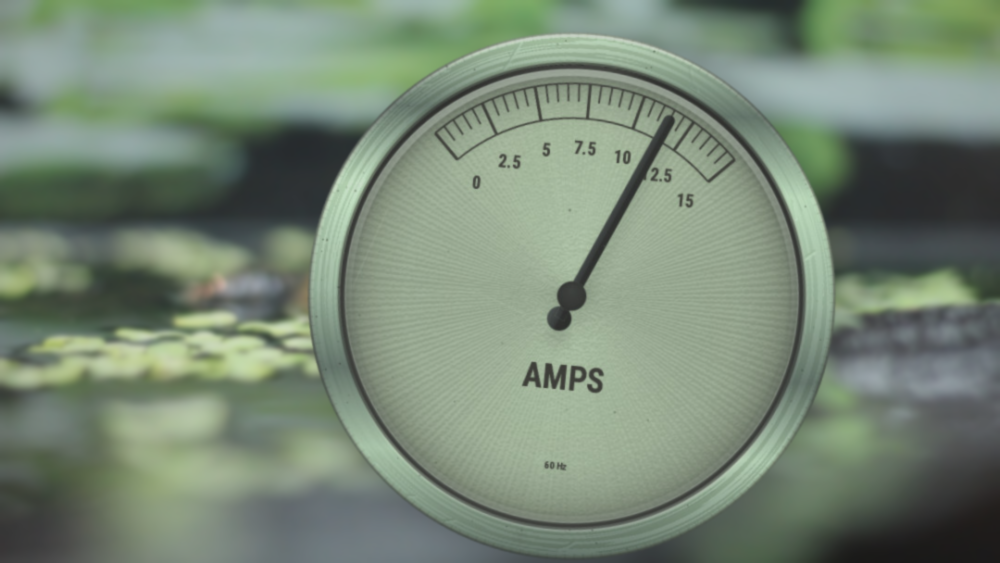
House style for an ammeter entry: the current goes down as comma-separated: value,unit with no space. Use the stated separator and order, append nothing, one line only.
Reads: 11.5,A
